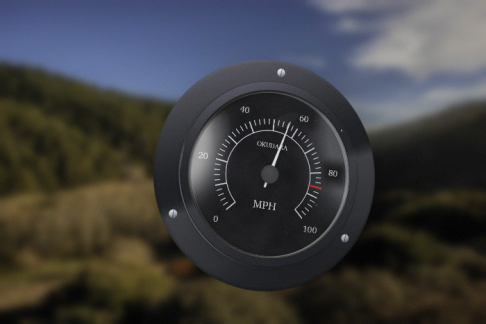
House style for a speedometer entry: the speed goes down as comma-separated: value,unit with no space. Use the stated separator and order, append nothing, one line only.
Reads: 56,mph
